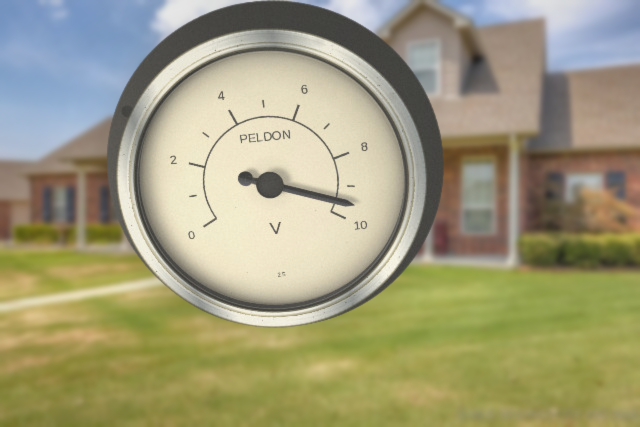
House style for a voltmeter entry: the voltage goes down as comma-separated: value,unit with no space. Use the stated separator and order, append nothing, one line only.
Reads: 9.5,V
